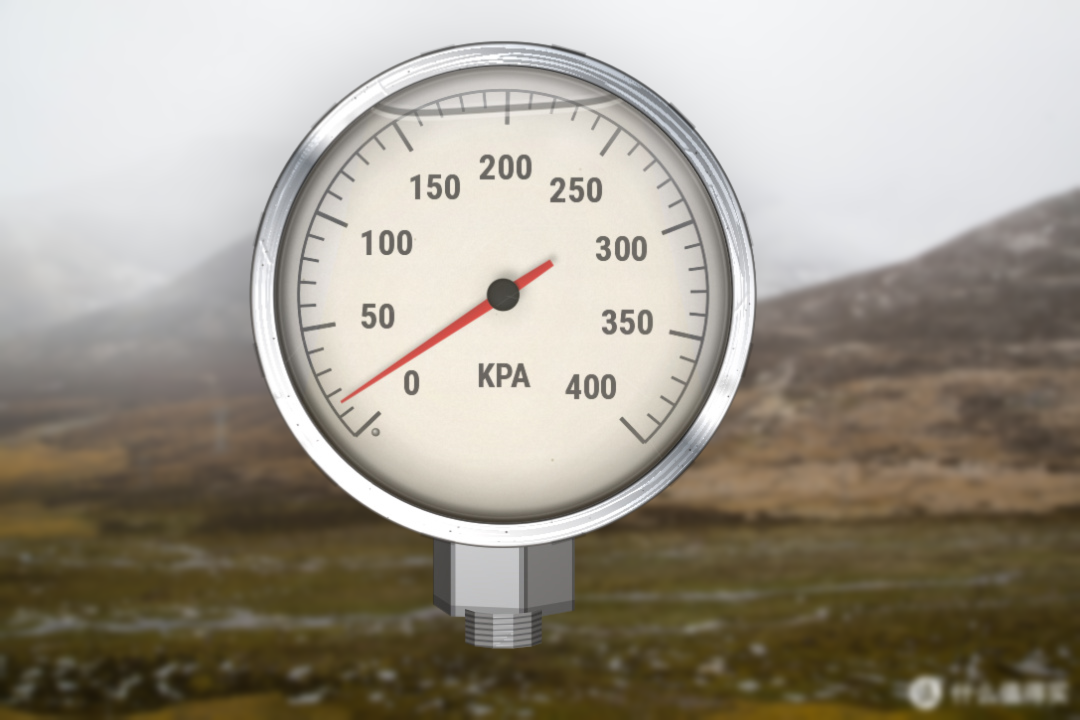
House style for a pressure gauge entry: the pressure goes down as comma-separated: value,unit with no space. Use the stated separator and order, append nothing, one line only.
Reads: 15,kPa
